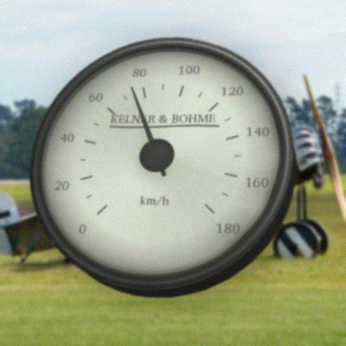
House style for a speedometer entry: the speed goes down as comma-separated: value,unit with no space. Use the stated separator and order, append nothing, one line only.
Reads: 75,km/h
